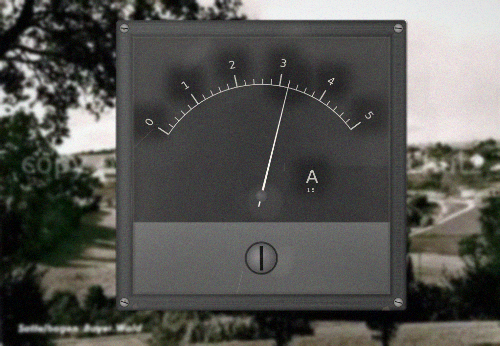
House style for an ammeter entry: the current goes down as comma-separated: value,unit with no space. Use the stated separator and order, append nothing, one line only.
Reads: 3.2,A
